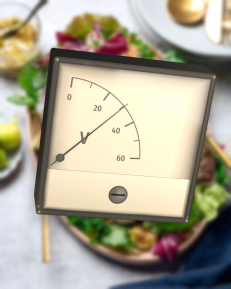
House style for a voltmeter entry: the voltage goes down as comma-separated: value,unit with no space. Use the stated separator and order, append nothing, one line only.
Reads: 30,V
